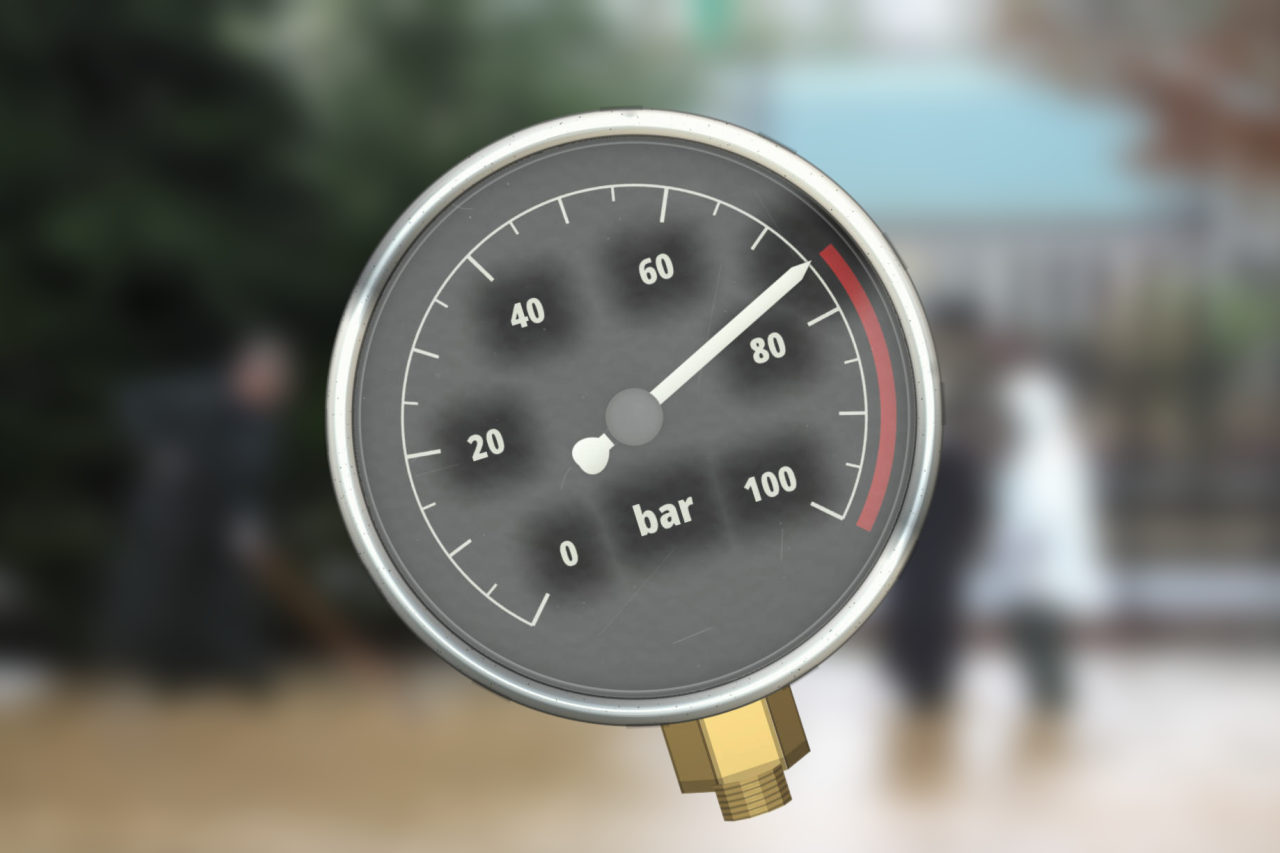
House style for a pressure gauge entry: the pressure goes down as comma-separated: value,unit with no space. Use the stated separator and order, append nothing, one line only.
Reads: 75,bar
